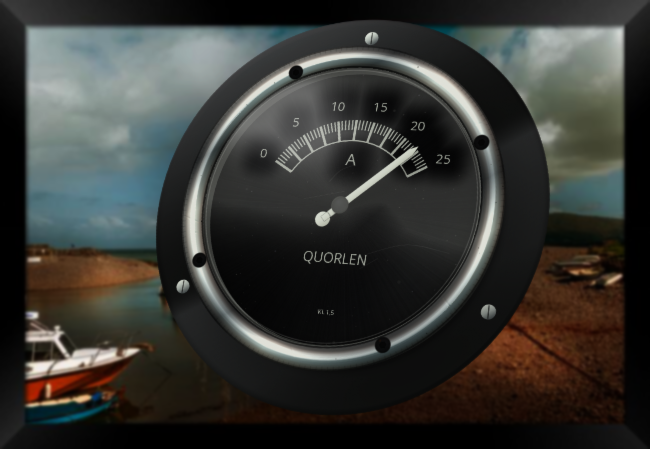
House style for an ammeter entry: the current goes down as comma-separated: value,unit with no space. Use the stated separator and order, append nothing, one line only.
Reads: 22.5,A
